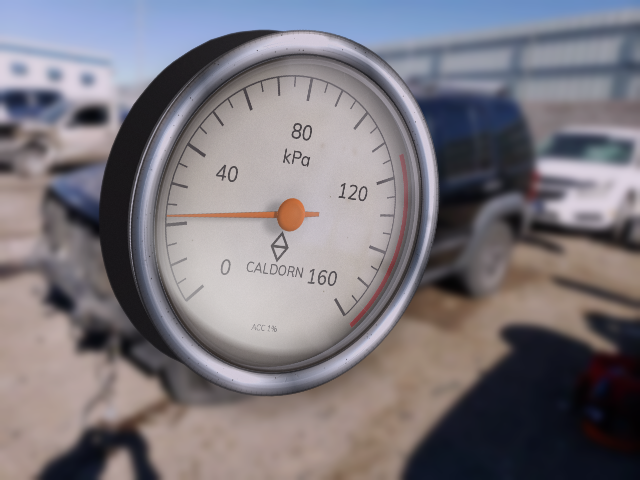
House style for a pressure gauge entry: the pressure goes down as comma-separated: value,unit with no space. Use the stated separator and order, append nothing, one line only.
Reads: 22.5,kPa
